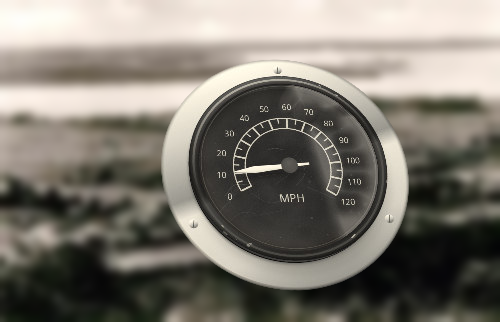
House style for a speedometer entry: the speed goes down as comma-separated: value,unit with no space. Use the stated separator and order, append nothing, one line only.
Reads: 10,mph
